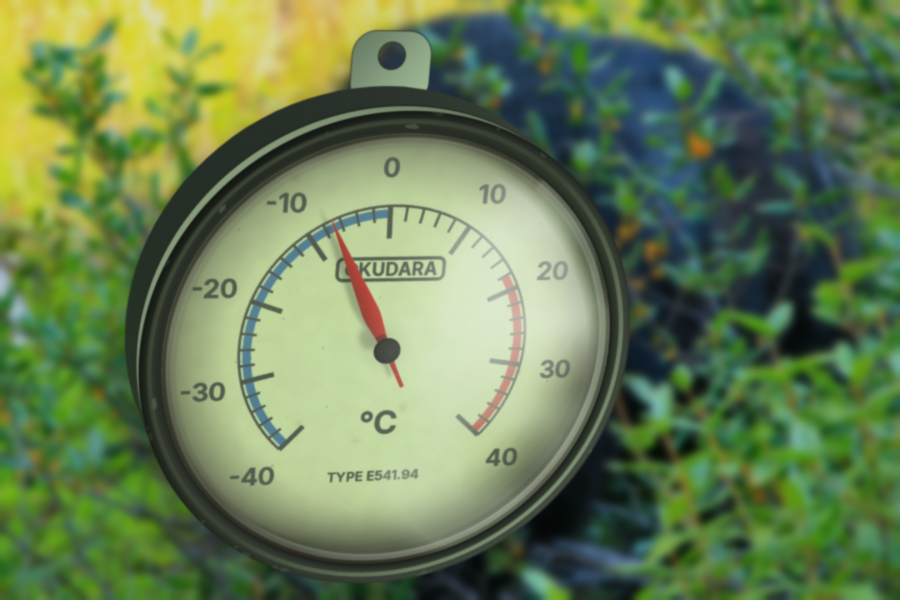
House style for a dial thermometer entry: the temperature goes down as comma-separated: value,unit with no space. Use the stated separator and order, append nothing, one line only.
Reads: -7,°C
